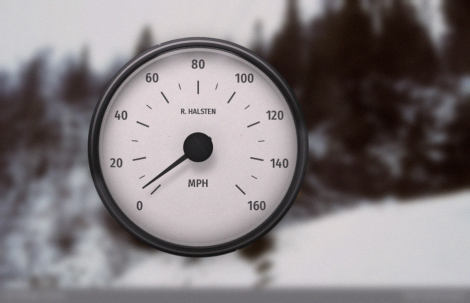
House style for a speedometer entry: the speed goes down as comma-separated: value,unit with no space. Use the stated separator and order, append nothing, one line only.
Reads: 5,mph
